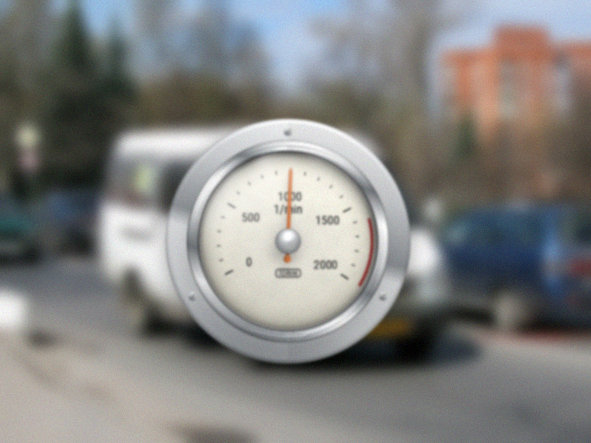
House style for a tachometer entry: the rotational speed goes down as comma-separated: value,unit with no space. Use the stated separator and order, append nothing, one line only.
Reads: 1000,rpm
